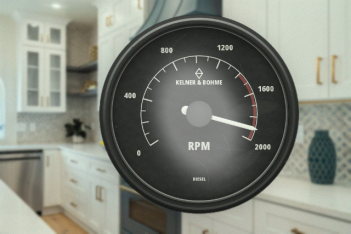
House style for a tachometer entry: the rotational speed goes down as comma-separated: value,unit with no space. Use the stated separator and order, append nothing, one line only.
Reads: 1900,rpm
